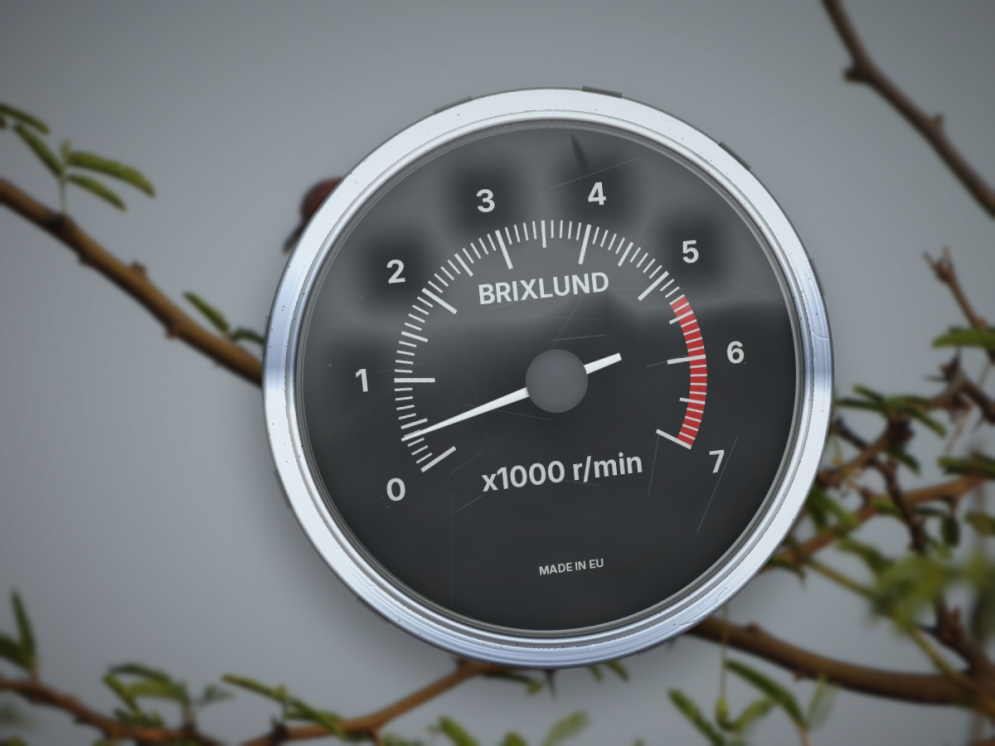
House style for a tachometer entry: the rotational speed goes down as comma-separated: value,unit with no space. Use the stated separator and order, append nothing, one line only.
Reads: 400,rpm
